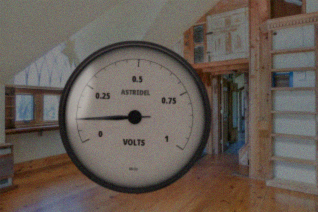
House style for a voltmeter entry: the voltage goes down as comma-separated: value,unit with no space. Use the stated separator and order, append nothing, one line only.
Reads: 0.1,V
